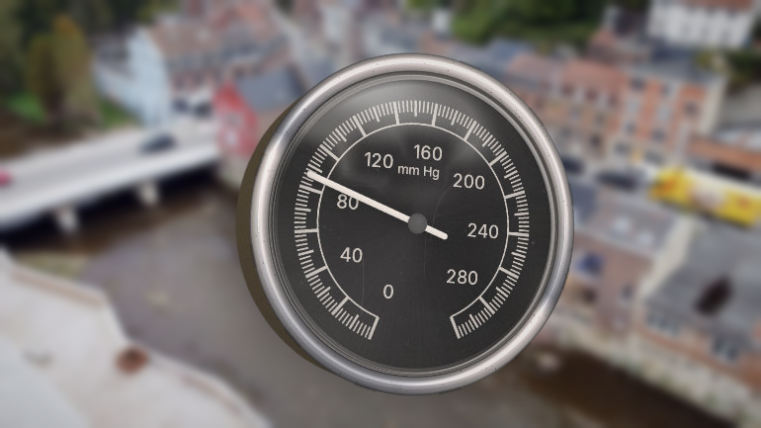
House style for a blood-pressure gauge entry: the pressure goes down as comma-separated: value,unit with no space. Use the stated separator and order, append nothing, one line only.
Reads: 86,mmHg
